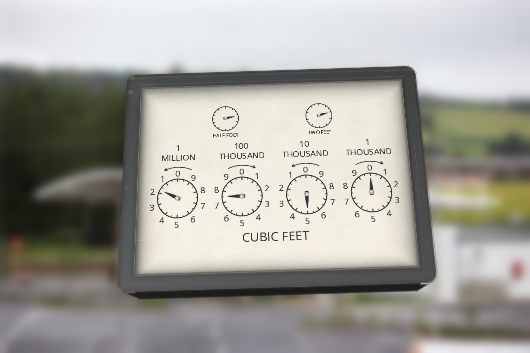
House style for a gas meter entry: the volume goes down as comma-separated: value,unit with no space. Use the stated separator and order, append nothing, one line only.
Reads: 175000,ft³
